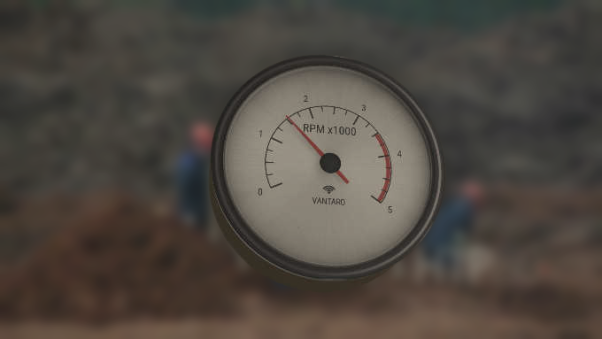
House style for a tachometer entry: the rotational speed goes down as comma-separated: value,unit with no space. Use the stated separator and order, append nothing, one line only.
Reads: 1500,rpm
